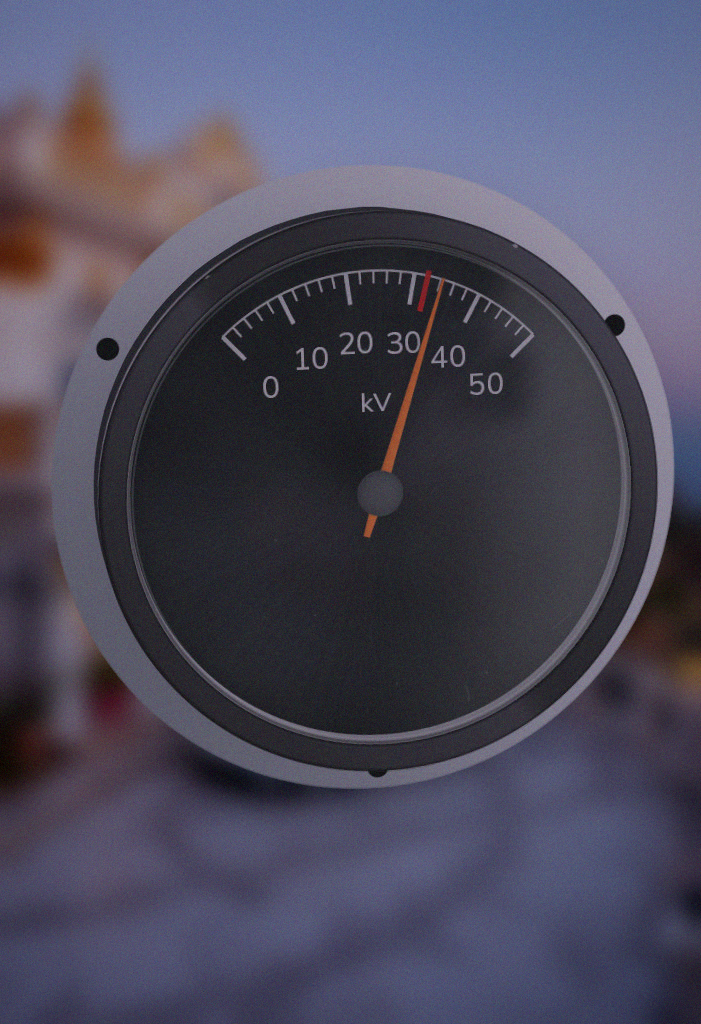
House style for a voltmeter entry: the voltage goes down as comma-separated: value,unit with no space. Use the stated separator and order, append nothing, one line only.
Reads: 34,kV
